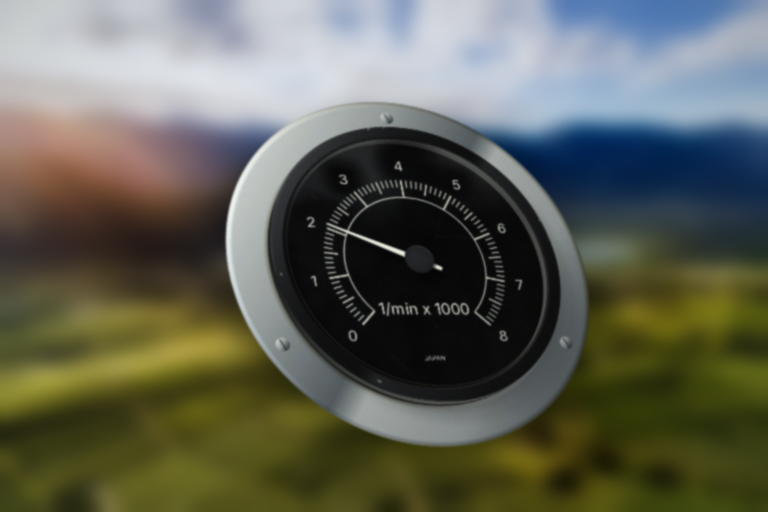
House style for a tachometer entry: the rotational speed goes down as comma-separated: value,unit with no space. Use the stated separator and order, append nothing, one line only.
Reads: 2000,rpm
